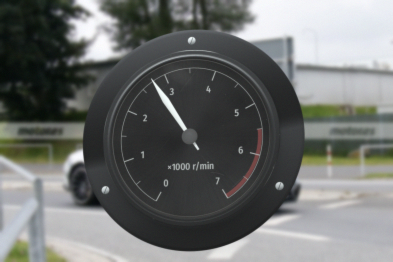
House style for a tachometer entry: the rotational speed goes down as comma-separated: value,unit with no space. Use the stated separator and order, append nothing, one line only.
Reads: 2750,rpm
